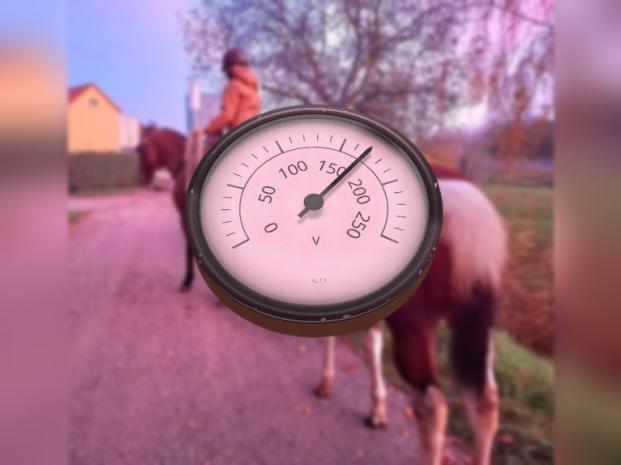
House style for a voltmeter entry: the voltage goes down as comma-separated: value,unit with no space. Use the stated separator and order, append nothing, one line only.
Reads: 170,V
